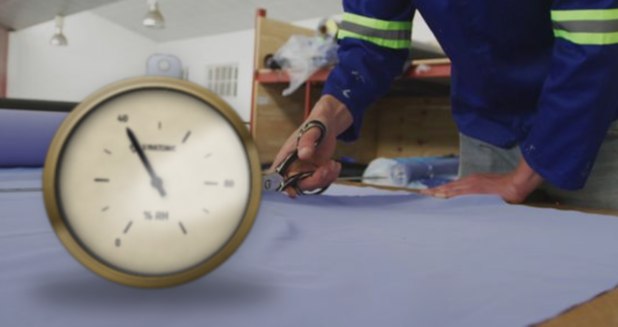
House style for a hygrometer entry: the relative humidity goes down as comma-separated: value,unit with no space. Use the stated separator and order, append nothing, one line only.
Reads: 40,%
